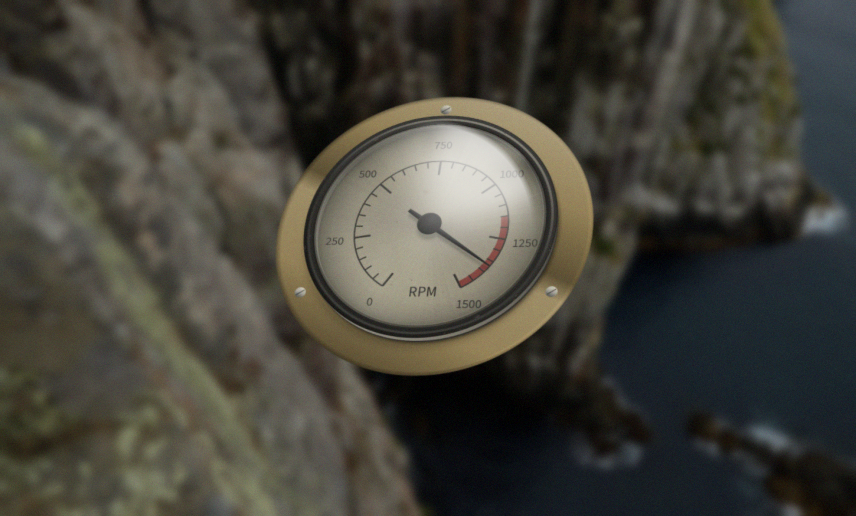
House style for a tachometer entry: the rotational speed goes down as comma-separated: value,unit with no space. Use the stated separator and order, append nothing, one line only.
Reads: 1375,rpm
